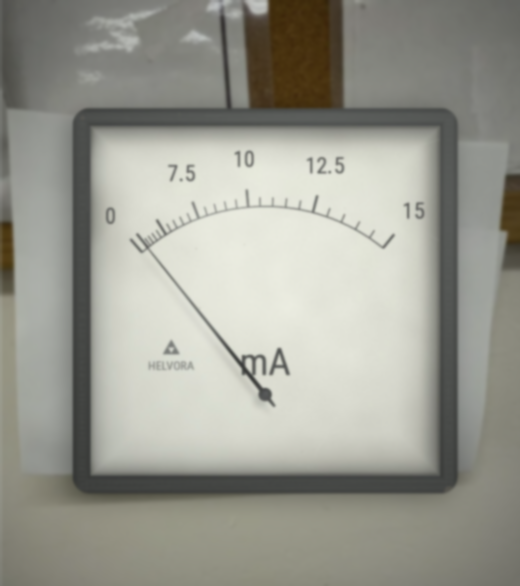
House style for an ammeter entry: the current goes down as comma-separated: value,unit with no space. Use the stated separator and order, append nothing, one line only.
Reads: 2.5,mA
